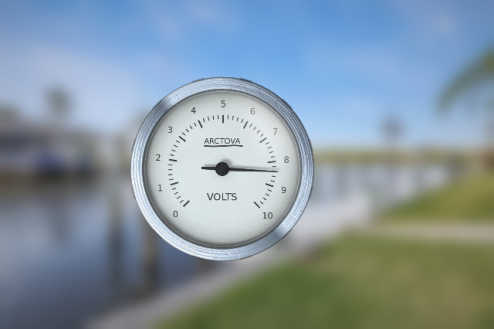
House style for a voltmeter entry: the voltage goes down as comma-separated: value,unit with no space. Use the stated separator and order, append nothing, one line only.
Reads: 8.4,V
